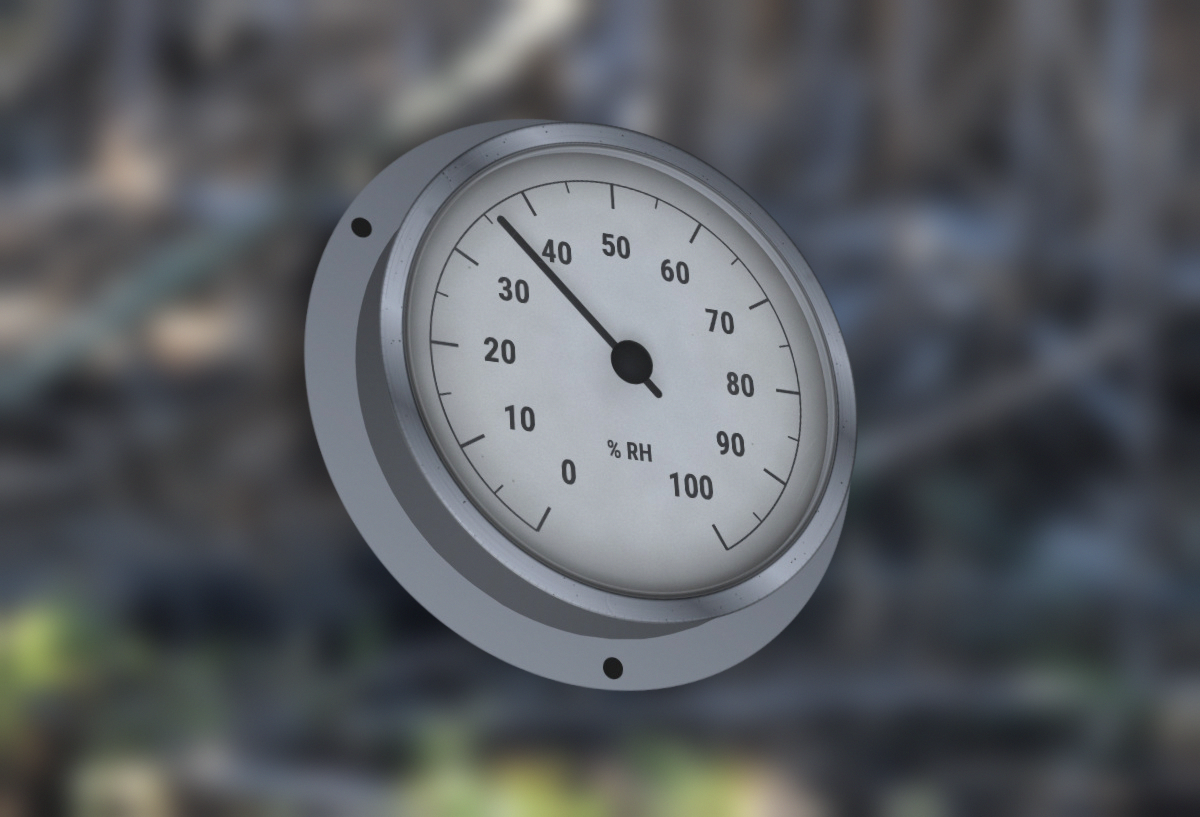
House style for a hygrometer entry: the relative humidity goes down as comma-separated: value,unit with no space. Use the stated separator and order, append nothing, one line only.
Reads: 35,%
